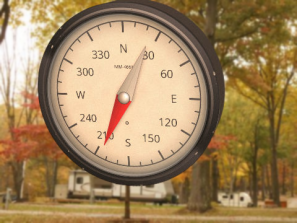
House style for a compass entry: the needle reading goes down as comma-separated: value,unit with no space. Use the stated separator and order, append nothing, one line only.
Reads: 205,°
